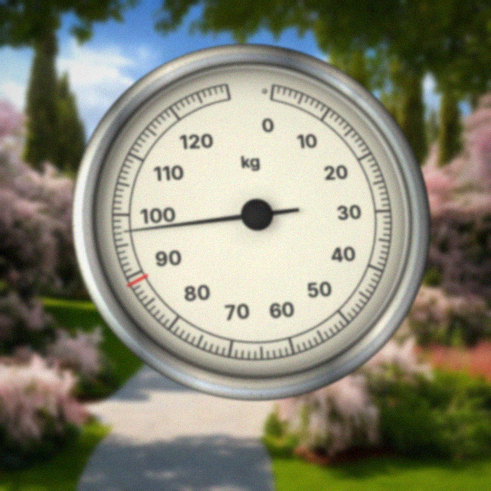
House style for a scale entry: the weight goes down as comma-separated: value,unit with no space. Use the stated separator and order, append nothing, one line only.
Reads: 97,kg
